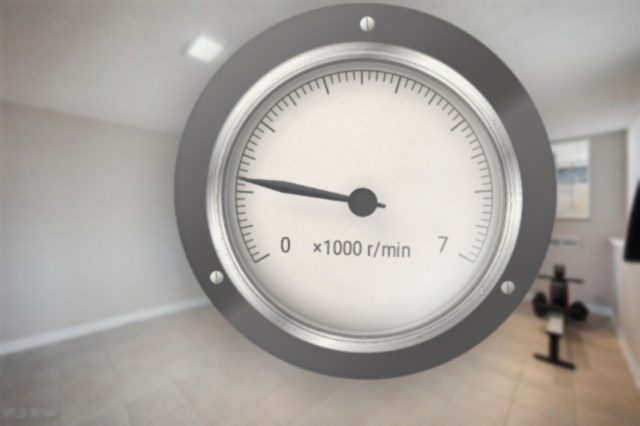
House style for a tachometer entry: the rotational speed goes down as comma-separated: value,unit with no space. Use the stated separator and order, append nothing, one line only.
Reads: 1200,rpm
